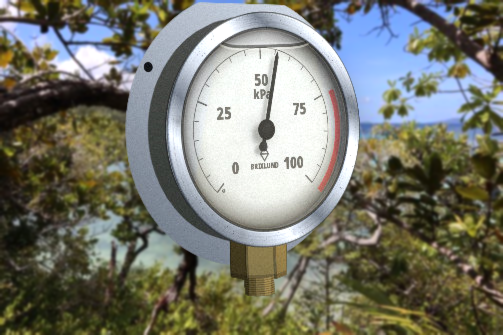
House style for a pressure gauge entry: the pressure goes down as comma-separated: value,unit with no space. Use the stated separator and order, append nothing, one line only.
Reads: 55,kPa
